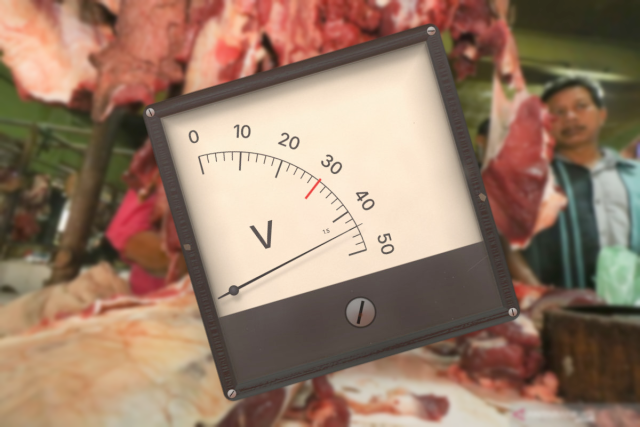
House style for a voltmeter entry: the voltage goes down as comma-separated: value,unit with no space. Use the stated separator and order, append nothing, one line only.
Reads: 44,V
